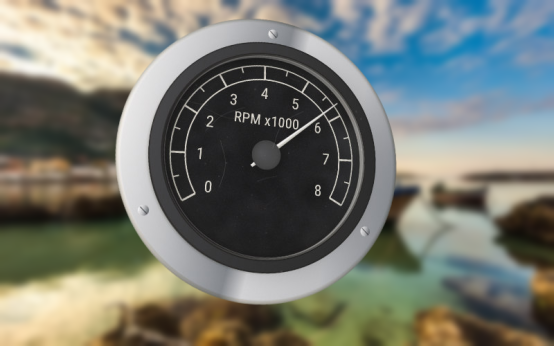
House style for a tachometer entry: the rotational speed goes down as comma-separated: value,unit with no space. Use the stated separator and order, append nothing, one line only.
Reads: 5750,rpm
